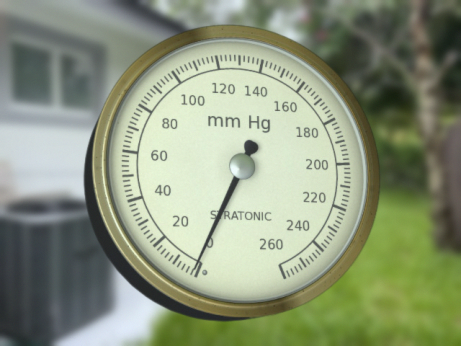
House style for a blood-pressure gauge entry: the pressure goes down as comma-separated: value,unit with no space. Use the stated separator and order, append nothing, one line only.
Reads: 2,mmHg
